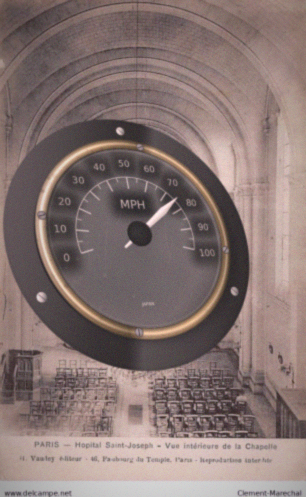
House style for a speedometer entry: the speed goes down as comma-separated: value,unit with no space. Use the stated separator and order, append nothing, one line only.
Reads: 75,mph
